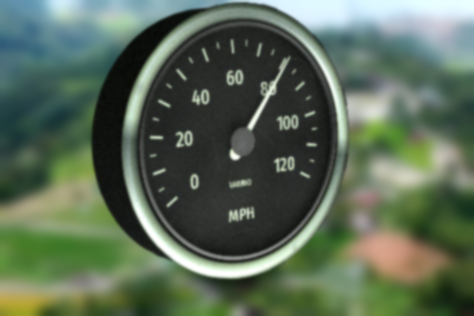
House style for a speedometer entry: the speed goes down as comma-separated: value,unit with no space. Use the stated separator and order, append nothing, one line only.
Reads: 80,mph
